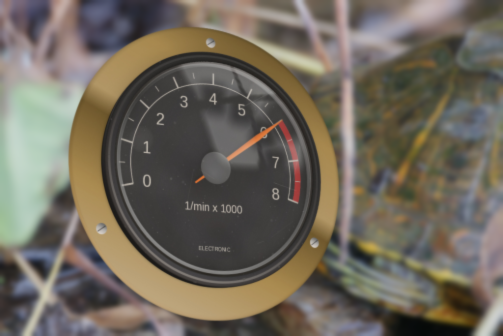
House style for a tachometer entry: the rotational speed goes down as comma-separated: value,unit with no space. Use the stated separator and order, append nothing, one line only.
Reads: 6000,rpm
